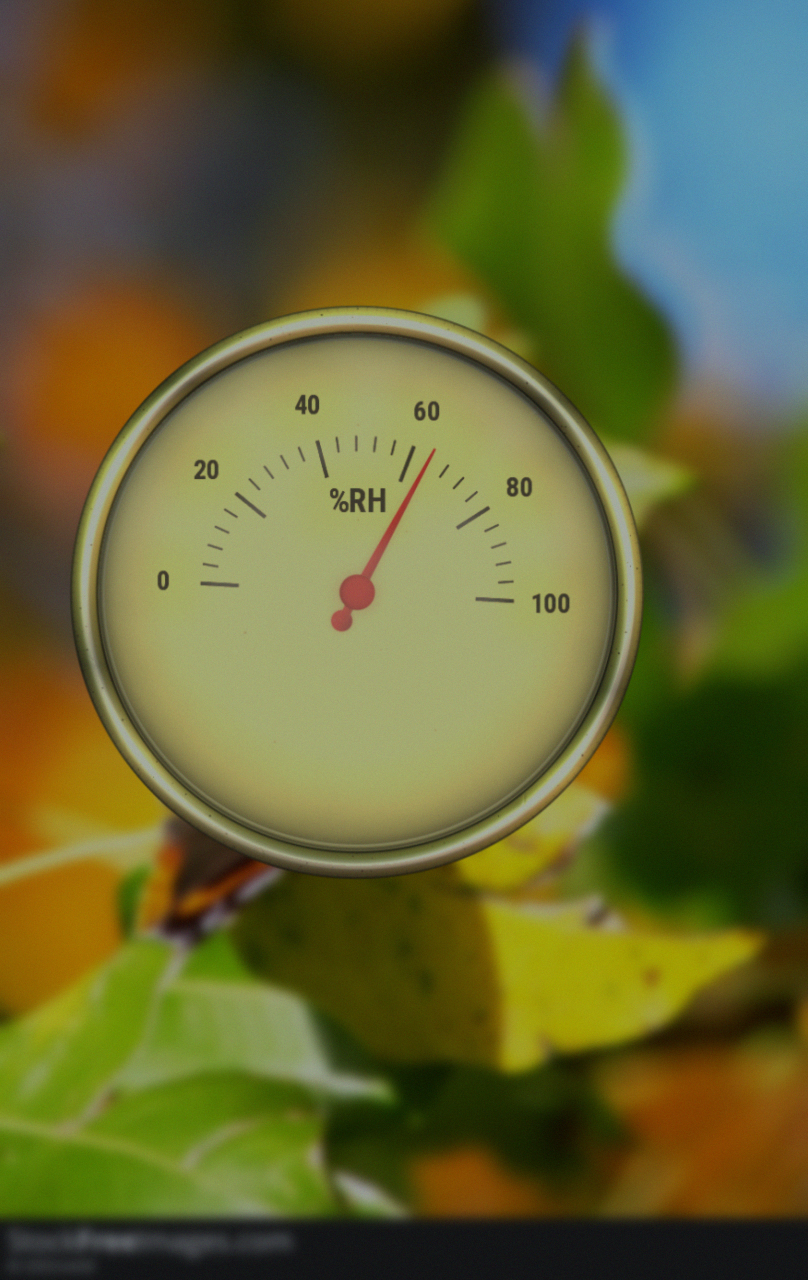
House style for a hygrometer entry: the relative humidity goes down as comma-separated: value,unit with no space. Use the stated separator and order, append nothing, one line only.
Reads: 64,%
